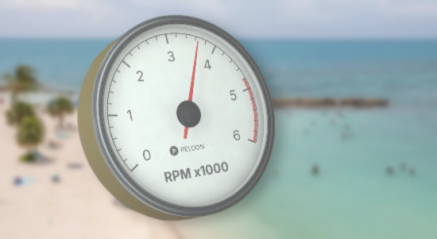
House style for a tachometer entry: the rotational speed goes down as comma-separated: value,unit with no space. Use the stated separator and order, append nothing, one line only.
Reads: 3600,rpm
